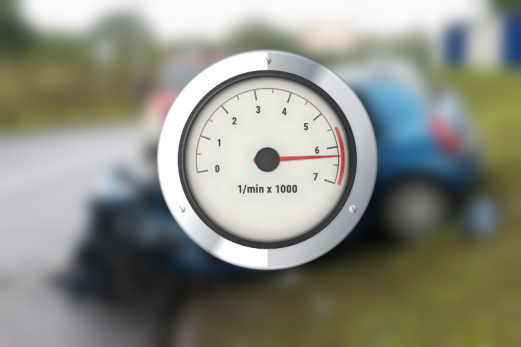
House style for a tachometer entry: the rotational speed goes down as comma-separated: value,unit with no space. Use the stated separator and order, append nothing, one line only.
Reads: 6250,rpm
